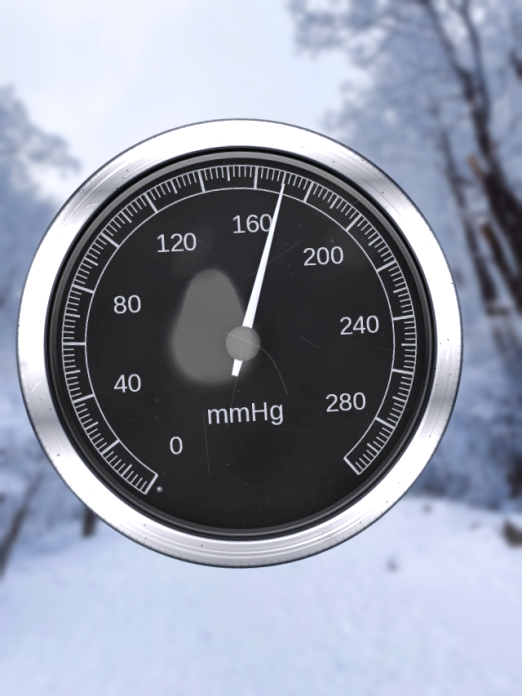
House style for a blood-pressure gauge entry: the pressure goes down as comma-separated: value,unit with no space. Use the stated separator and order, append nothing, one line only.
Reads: 170,mmHg
